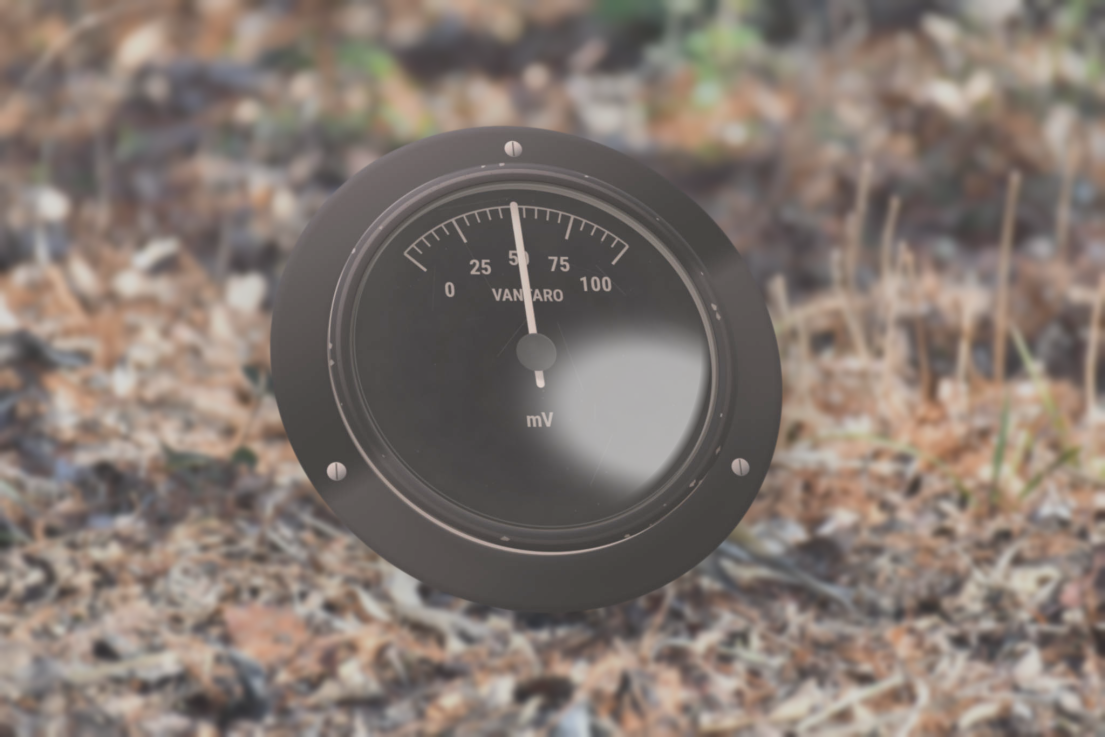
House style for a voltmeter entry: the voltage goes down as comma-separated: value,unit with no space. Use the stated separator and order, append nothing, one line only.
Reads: 50,mV
